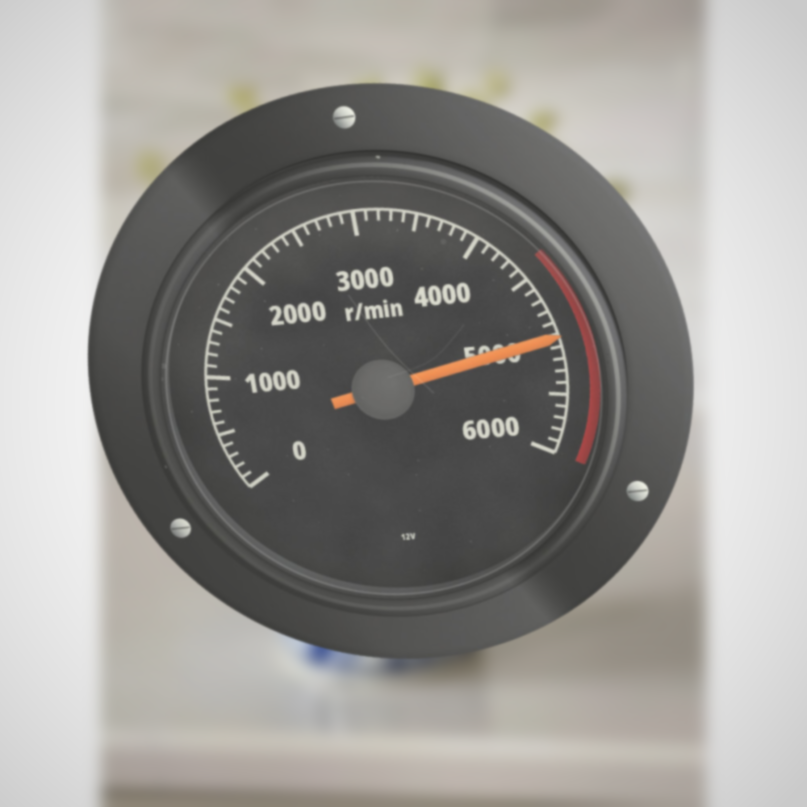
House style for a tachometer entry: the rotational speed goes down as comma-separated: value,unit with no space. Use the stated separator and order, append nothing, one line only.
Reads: 5000,rpm
